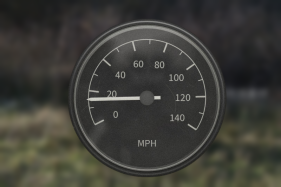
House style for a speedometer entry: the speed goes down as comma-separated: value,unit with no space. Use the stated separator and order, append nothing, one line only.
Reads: 15,mph
